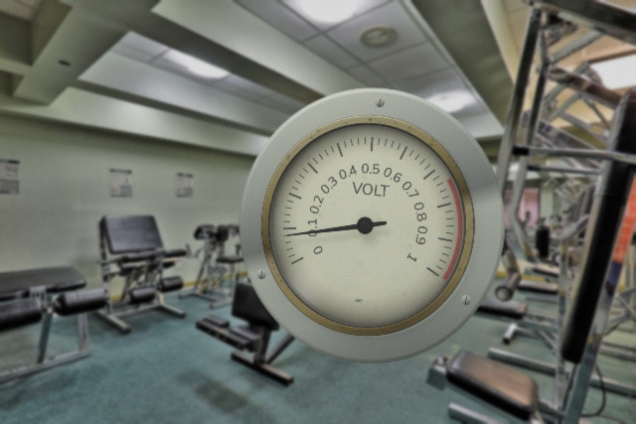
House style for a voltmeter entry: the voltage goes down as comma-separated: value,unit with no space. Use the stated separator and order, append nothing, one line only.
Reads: 0.08,V
